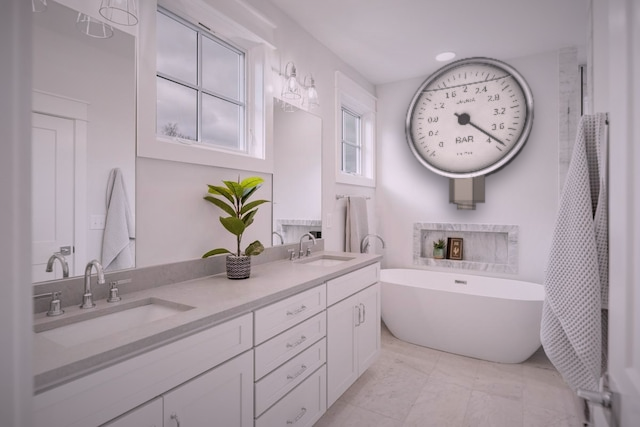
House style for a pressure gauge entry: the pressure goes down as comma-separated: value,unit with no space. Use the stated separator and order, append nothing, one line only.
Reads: 3.9,bar
